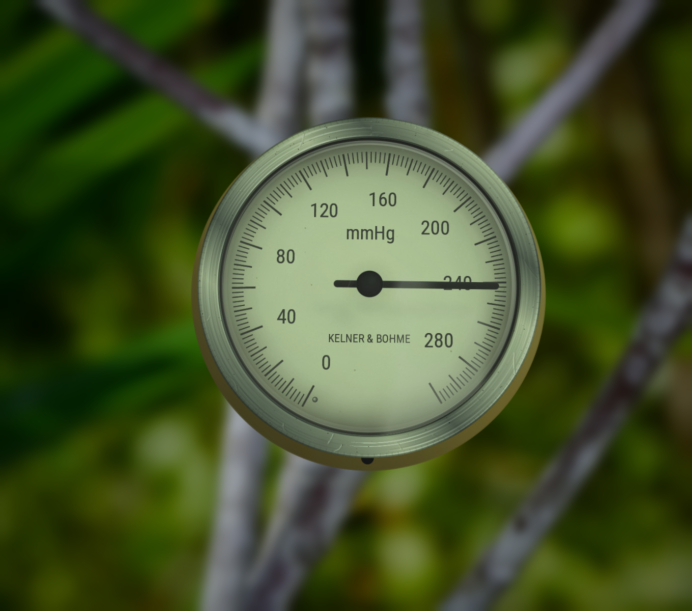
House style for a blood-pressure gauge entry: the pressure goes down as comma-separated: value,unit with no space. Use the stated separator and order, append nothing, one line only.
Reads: 242,mmHg
